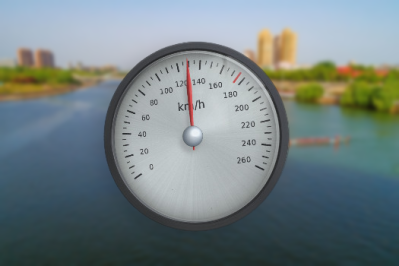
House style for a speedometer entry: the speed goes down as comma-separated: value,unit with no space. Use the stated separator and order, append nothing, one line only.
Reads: 130,km/h
